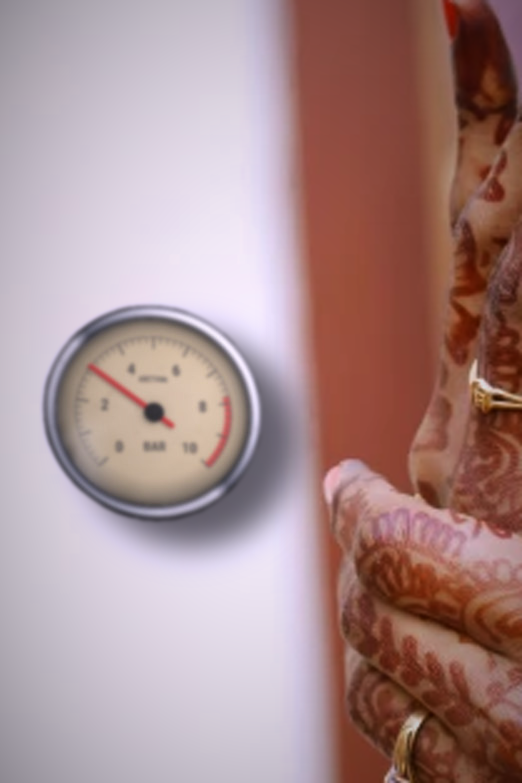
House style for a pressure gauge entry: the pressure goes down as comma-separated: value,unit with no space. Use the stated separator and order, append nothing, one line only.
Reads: 3,bar
